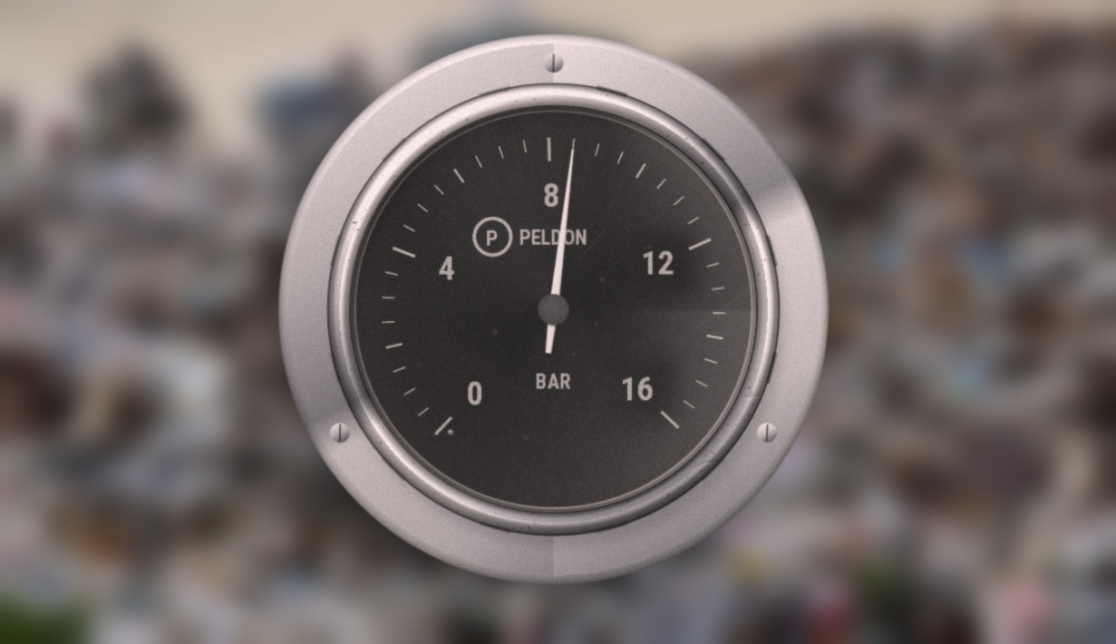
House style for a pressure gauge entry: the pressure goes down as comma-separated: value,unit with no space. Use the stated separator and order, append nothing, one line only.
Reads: 8.5,bar
